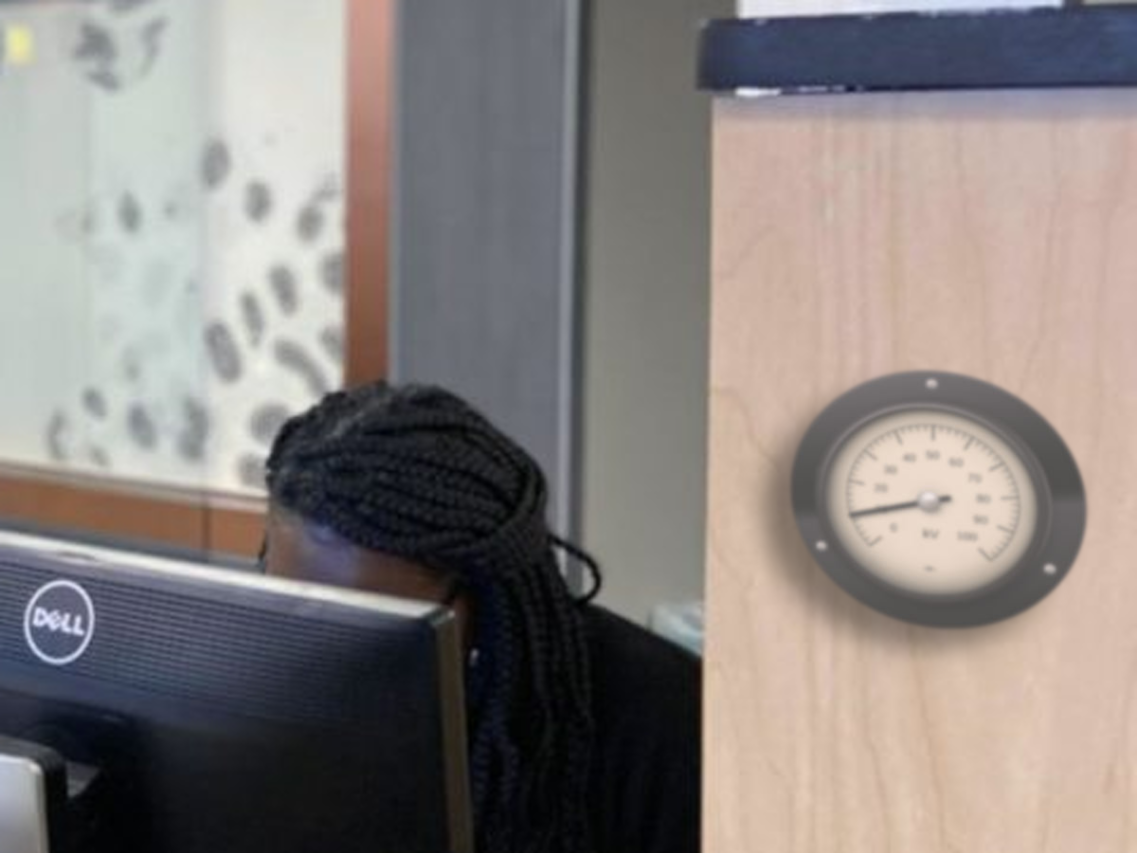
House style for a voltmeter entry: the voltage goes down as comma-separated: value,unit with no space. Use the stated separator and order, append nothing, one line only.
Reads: 10,kV
